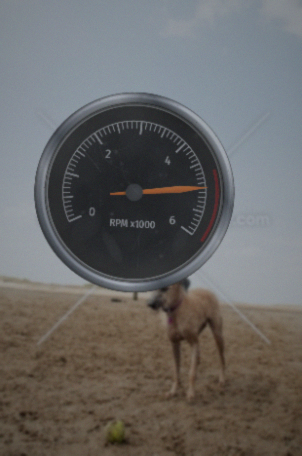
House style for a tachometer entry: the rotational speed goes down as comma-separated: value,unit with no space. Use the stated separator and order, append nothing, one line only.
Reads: 5000,rpm
